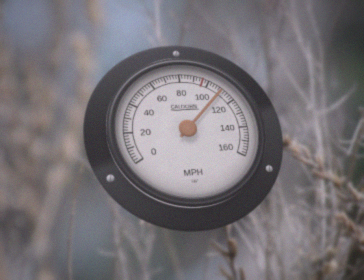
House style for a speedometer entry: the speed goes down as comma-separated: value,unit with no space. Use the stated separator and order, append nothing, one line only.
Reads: 110,mph
